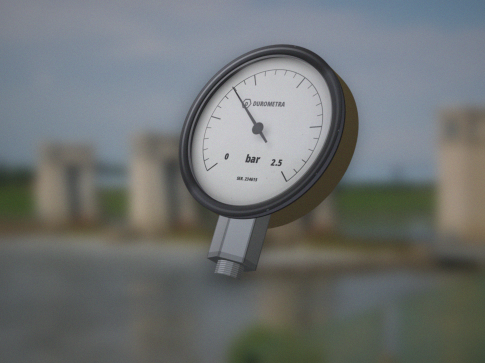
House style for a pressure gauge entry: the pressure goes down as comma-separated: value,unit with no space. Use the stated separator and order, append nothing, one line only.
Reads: 0.8,bar
